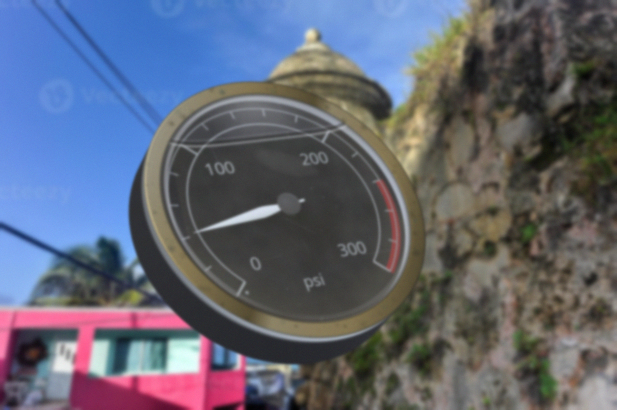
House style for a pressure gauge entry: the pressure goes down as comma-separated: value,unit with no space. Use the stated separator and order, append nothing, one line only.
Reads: 40,psi
